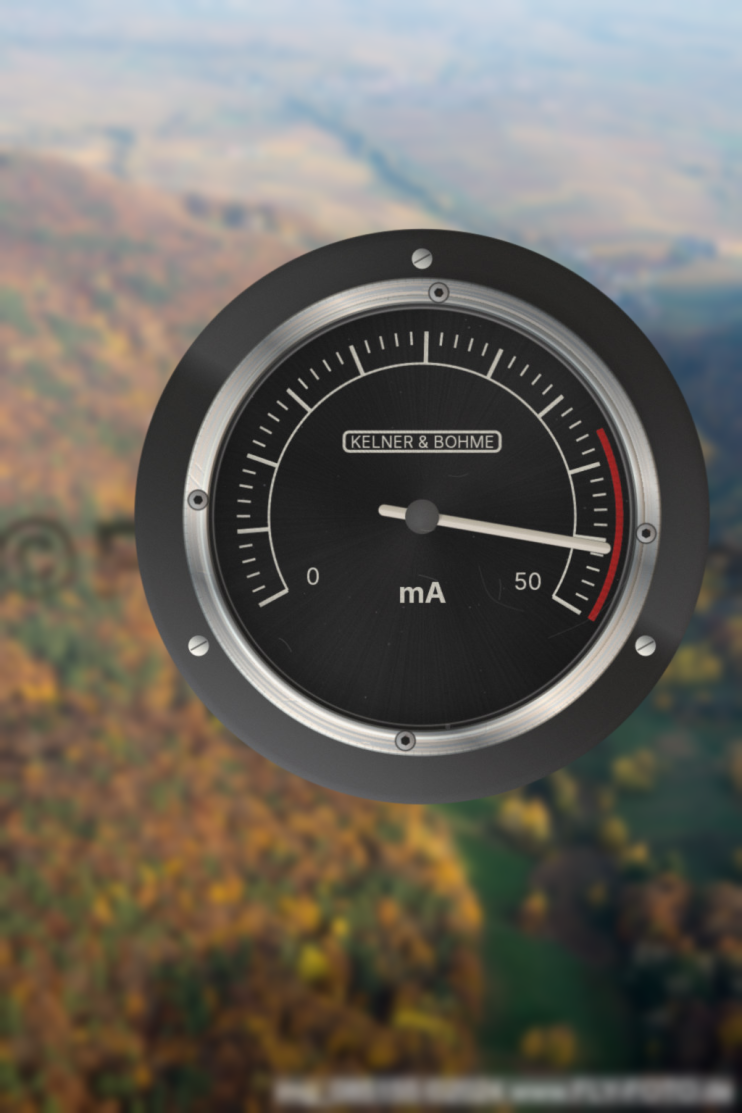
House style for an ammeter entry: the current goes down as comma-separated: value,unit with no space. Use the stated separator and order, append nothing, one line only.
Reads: 45.5,mA
